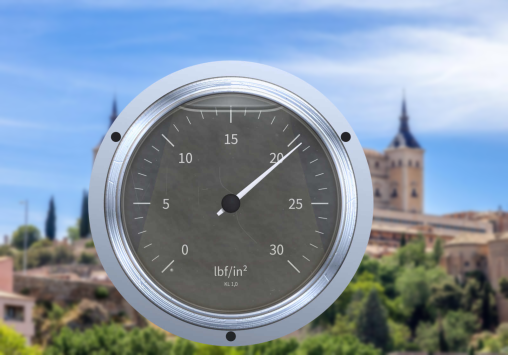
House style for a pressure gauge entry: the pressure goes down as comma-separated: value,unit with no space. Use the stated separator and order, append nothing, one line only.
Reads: 20.5,psi
